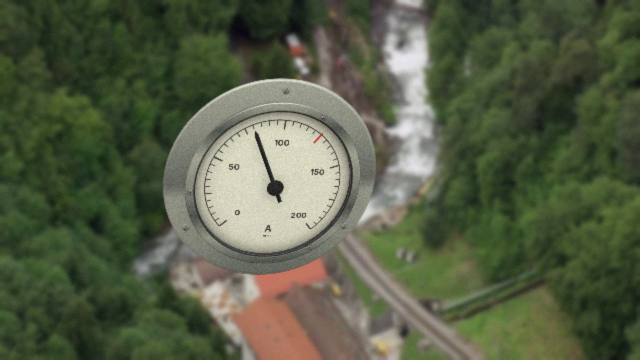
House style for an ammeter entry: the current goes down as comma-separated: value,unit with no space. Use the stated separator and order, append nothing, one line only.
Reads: 80,A
